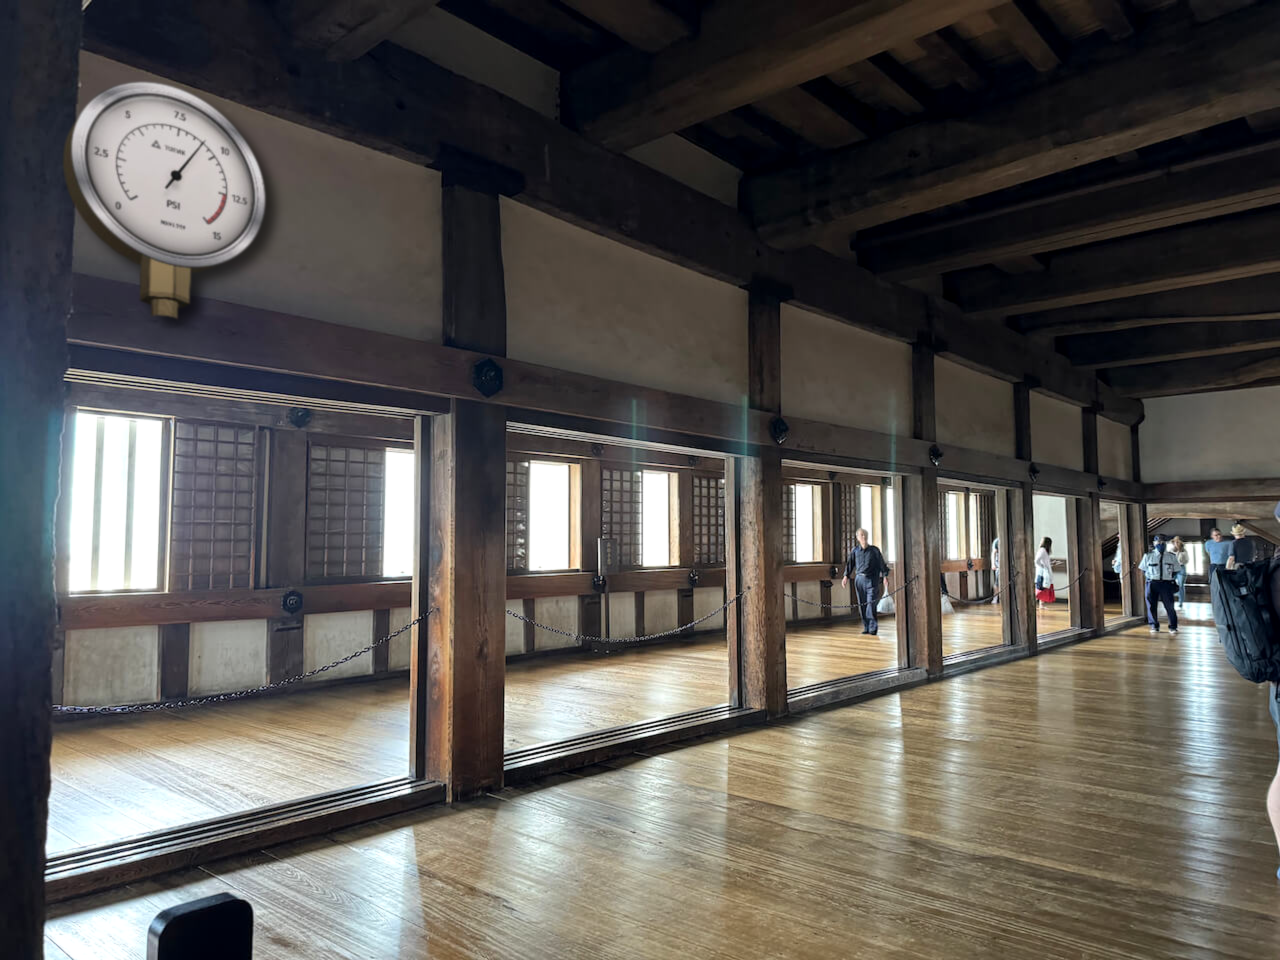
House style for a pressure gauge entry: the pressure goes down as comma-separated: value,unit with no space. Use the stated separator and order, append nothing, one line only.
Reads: 9,psi
